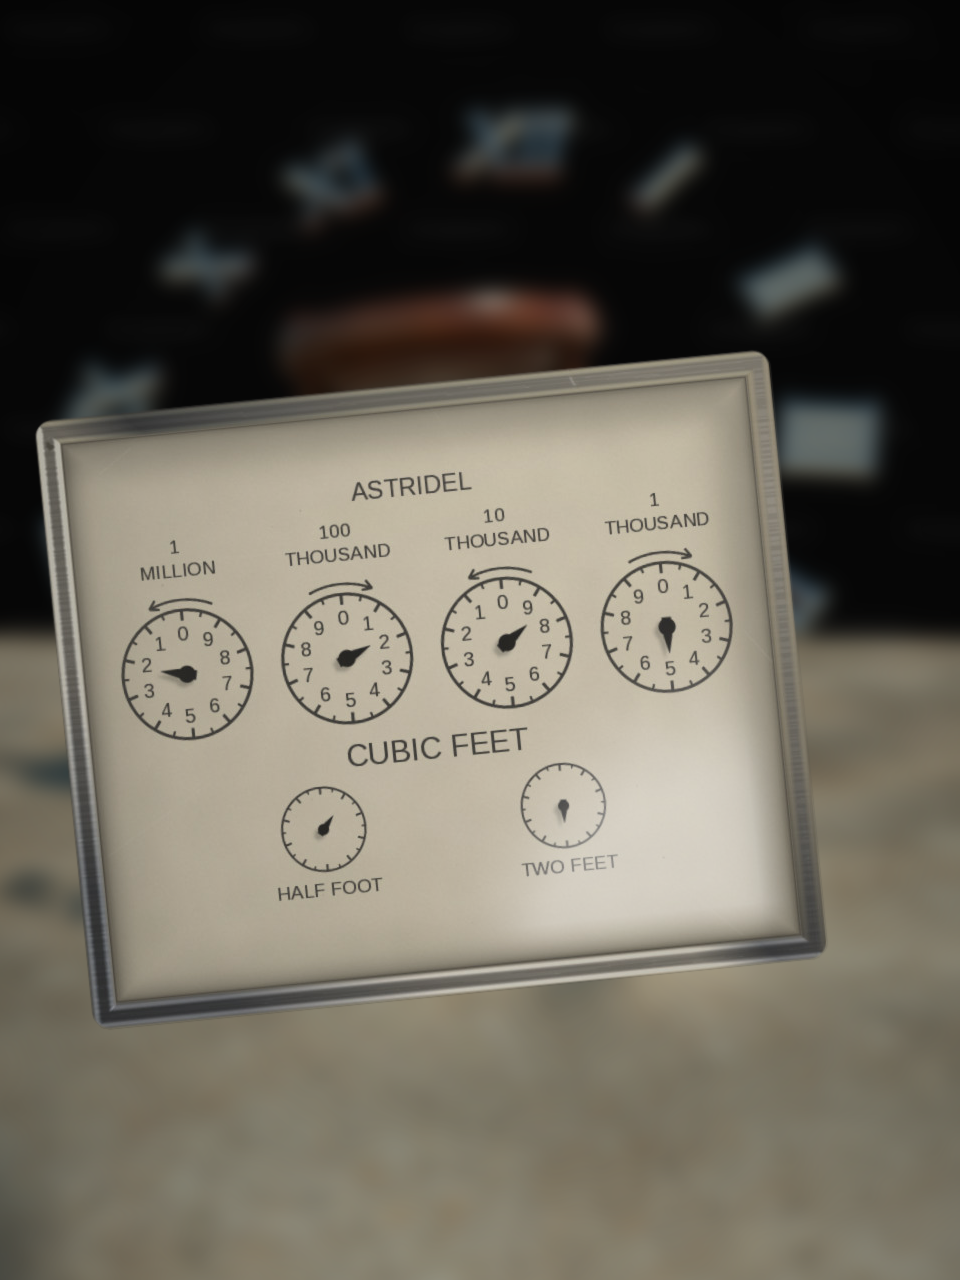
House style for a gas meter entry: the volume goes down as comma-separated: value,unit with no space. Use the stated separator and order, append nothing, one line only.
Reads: 218500,ft³
